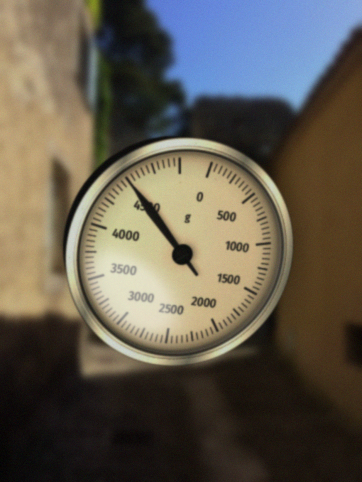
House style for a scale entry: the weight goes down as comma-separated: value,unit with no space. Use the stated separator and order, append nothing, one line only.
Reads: 4500,g
